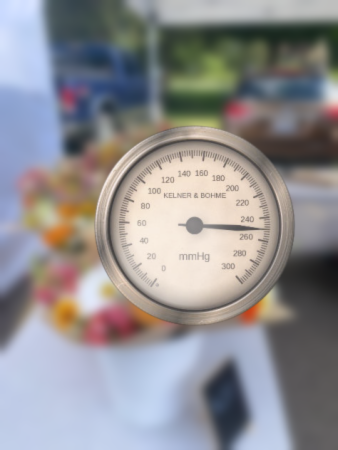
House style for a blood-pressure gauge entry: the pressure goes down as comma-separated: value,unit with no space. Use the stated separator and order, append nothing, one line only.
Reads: 250,mmHg
